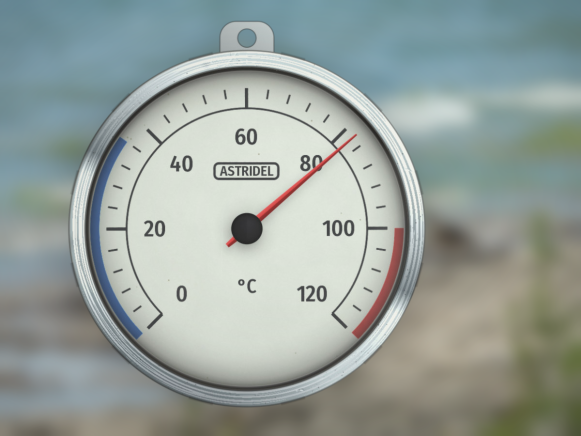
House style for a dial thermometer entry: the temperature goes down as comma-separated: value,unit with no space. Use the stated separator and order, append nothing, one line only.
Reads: 82,°C
